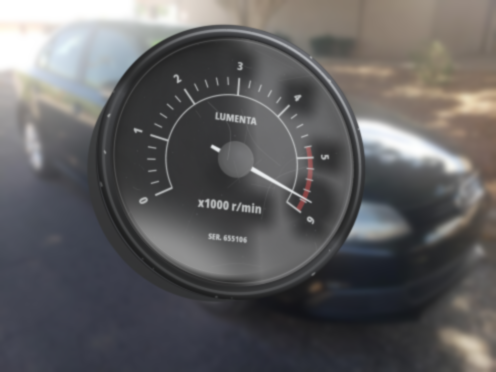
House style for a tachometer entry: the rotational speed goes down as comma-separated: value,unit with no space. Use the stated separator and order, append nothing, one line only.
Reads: 5800,rpm
